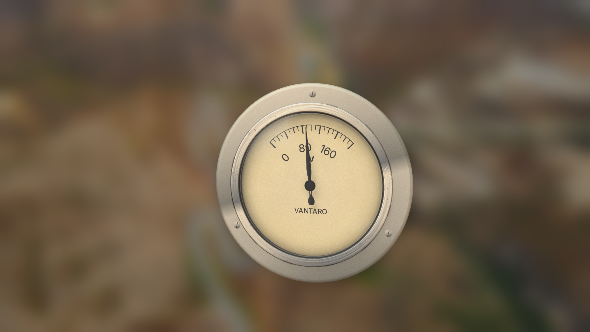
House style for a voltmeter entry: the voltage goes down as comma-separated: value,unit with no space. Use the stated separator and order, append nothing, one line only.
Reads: 90,V
